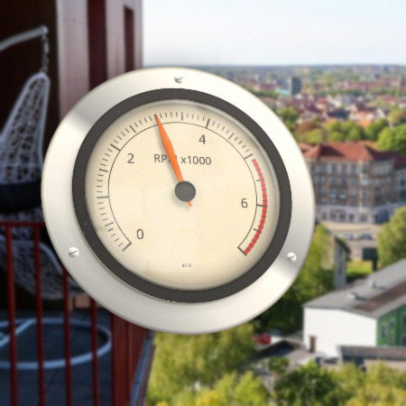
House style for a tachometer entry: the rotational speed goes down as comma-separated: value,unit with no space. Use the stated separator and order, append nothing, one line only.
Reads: 3000,rpm
